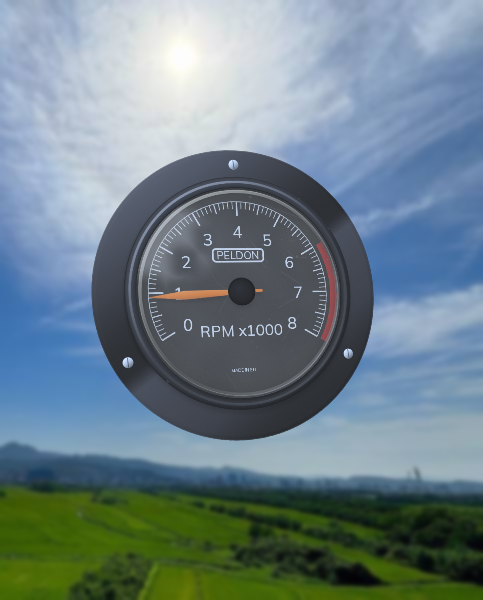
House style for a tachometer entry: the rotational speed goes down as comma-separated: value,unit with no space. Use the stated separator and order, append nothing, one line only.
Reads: 900,rpm
